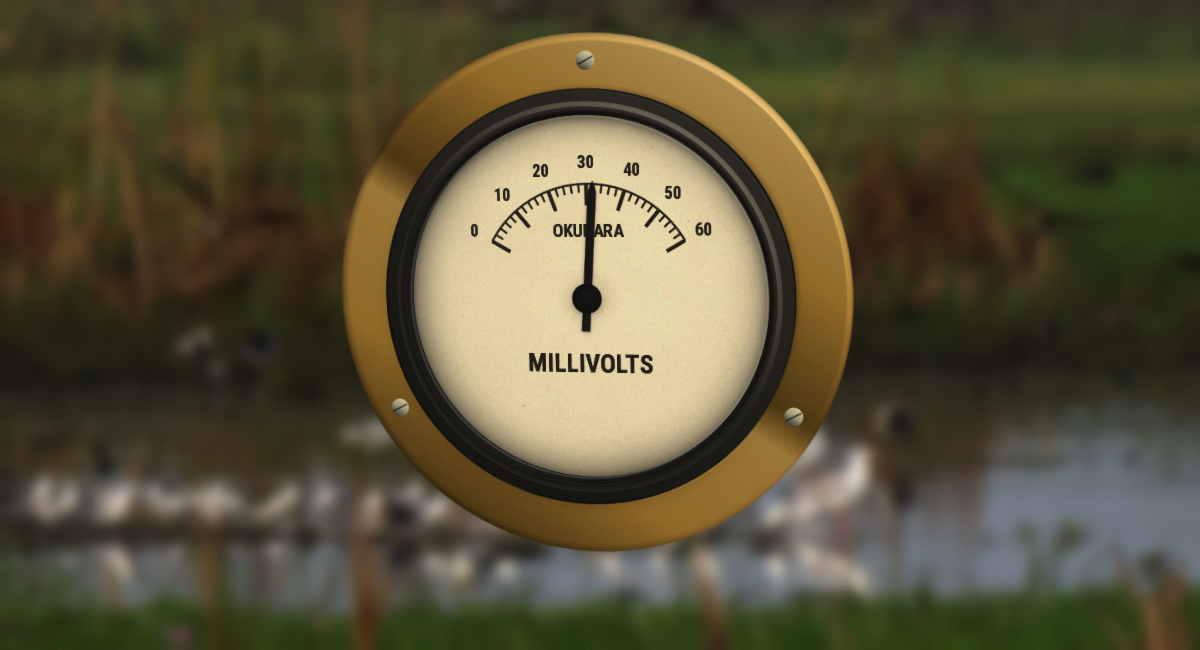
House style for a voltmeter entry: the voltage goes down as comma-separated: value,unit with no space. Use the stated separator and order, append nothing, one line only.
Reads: 32,mV
